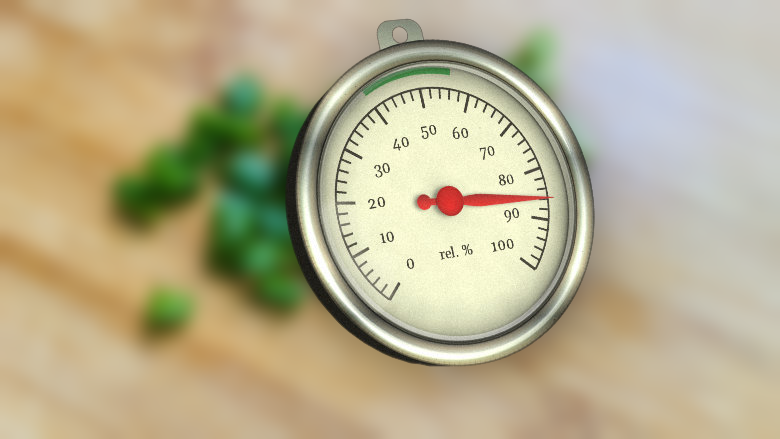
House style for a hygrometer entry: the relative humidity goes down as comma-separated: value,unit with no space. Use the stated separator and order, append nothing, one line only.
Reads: 86,%
